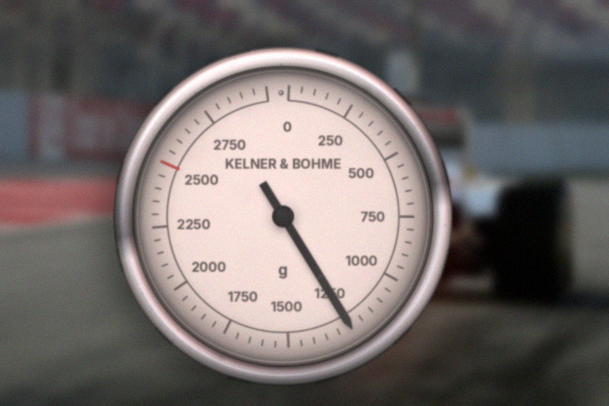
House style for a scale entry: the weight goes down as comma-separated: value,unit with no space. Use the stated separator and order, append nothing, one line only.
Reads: 1250,g
